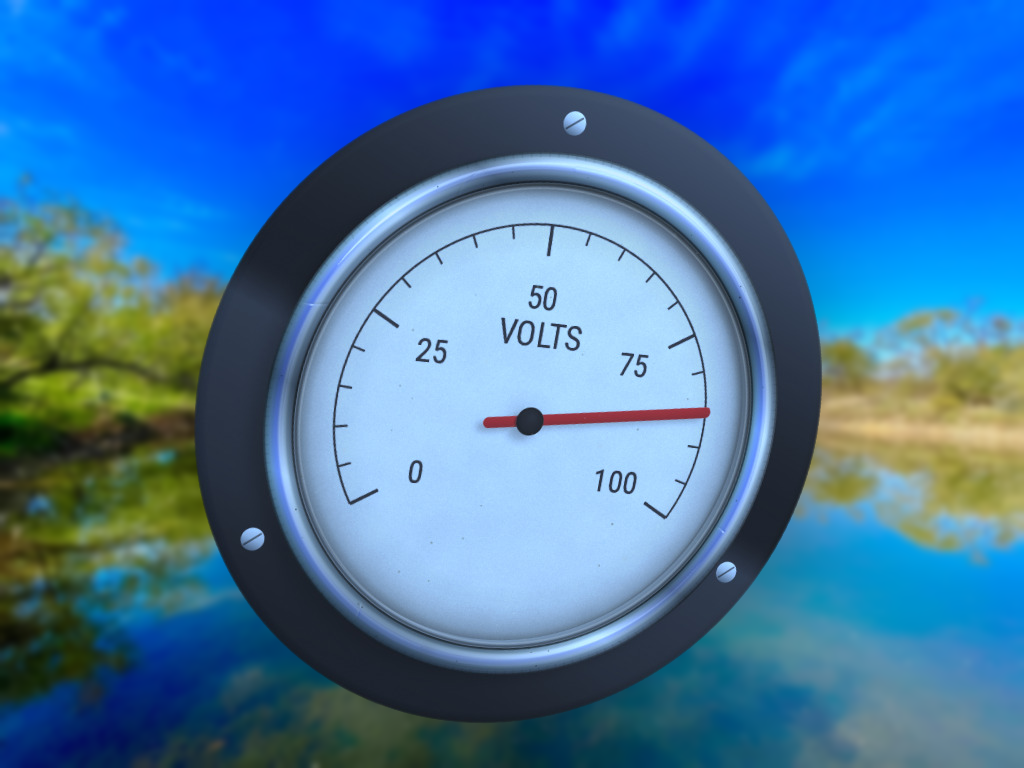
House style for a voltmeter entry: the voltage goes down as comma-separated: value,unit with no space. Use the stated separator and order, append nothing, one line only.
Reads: 85,V
